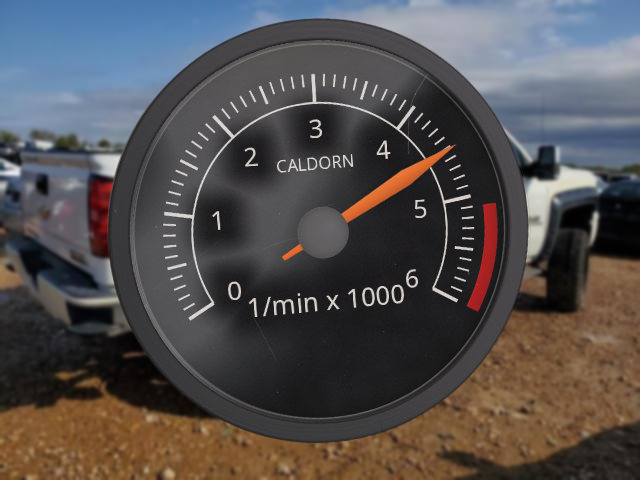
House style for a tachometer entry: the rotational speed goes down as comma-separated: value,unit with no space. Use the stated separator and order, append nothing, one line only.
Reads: 4500,rpm
